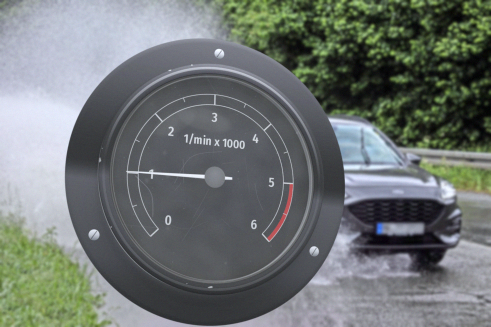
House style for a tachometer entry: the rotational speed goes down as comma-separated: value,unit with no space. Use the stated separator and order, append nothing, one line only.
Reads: 1000,rpm
